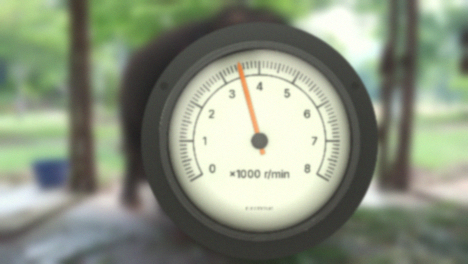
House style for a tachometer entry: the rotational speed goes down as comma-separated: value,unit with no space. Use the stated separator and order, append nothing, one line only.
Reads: 3500,rpm
